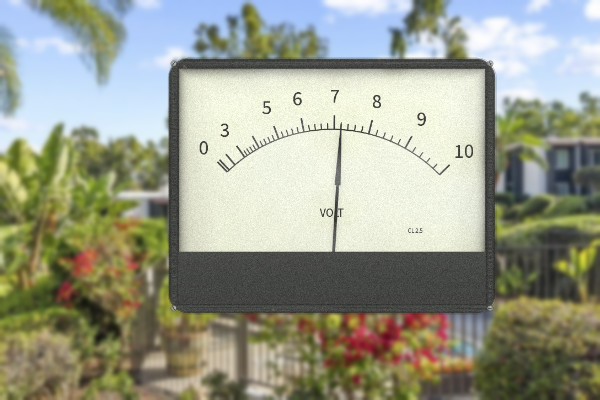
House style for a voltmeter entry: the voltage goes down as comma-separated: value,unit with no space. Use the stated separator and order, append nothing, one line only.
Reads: 7.2,V
